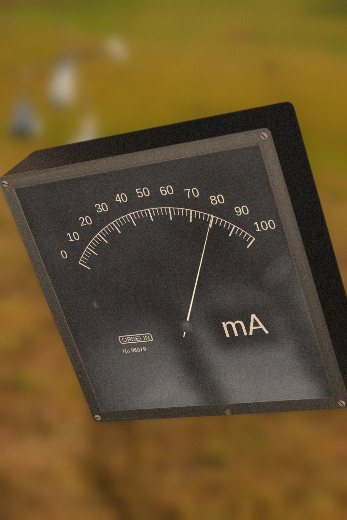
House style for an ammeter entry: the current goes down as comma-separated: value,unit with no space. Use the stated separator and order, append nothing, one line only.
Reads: 80,mA
